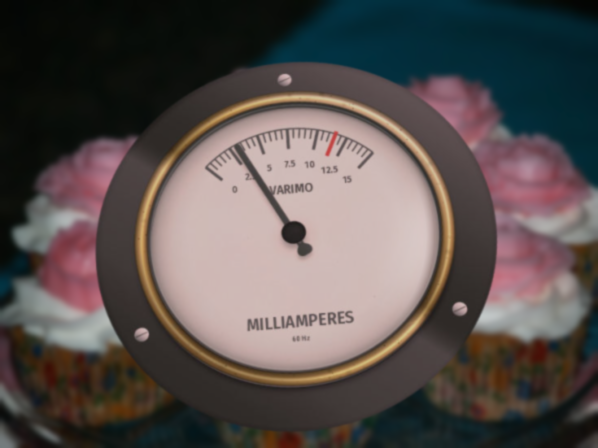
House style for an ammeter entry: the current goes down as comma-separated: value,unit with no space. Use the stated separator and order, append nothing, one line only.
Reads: 3,mA
